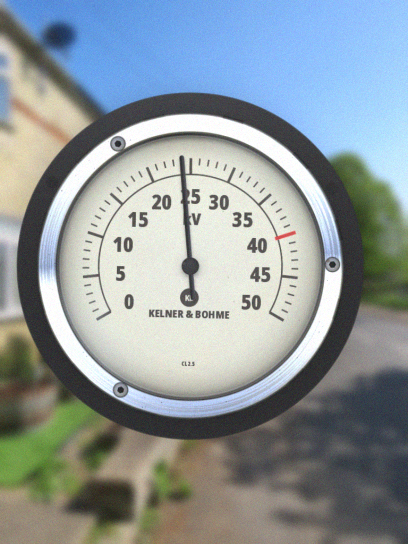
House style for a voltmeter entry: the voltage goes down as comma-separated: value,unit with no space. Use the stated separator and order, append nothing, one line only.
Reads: 24,kV
